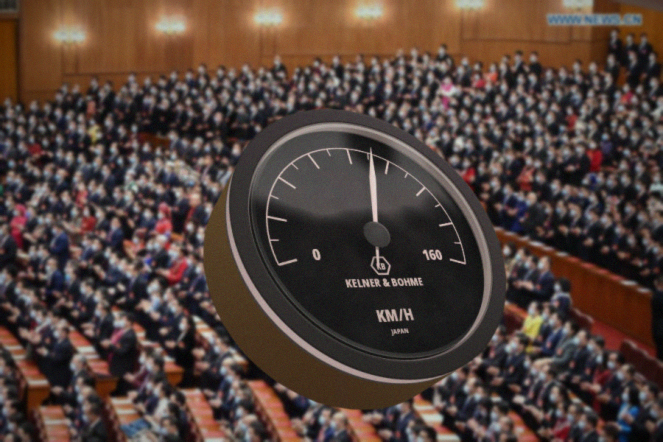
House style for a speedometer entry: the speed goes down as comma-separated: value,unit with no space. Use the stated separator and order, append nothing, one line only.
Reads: 90,km/h
